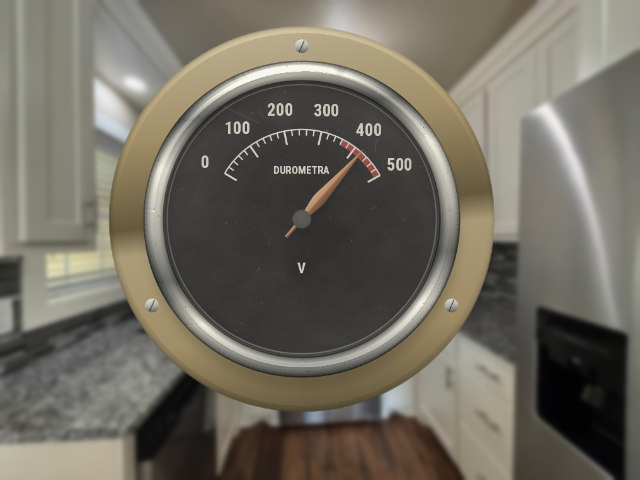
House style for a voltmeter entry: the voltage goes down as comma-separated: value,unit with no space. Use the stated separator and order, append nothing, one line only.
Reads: 420,V
